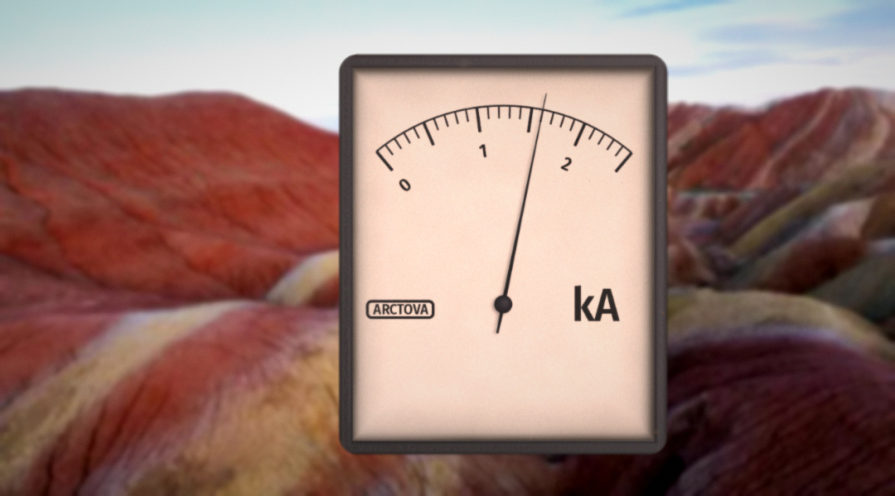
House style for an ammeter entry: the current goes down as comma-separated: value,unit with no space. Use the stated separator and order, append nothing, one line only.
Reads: 1.6,kA
